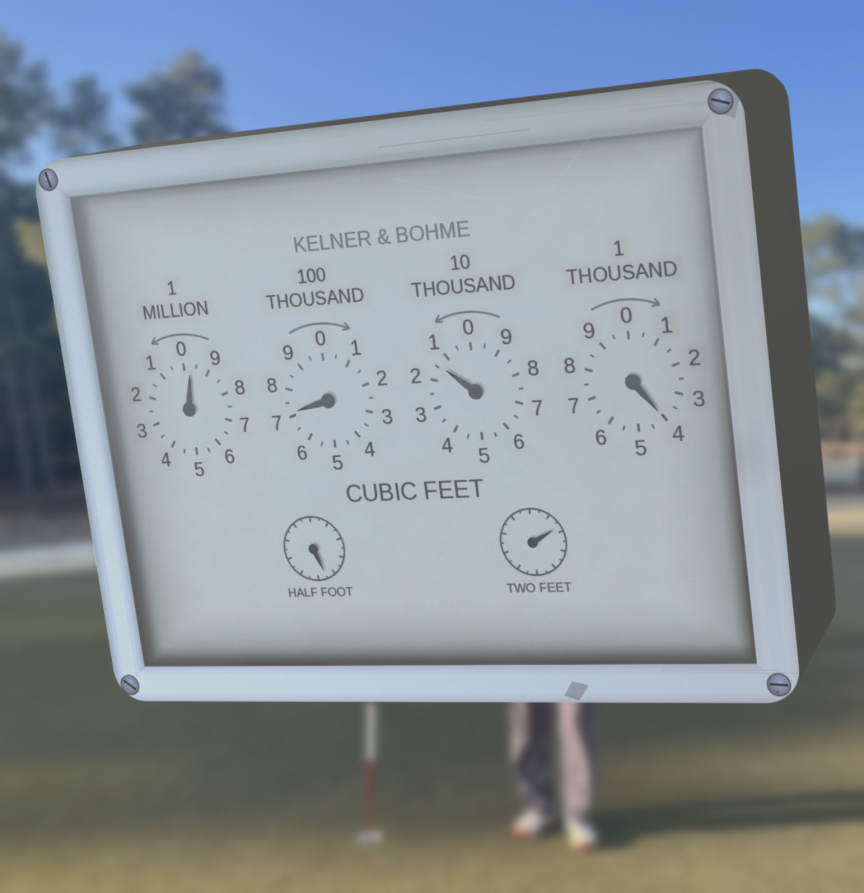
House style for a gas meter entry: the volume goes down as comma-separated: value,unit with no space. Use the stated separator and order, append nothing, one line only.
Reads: 971400,ft³
